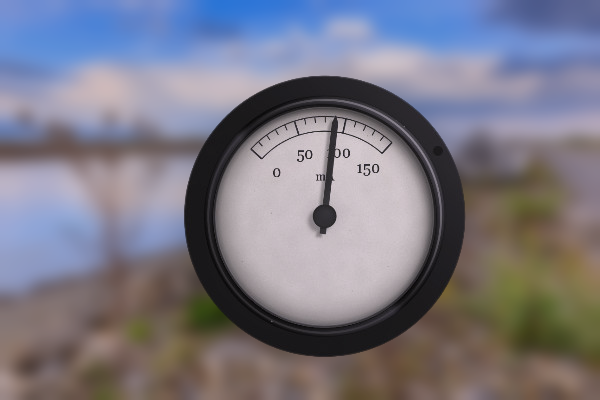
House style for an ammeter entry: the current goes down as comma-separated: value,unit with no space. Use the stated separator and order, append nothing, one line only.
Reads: 90,mA
